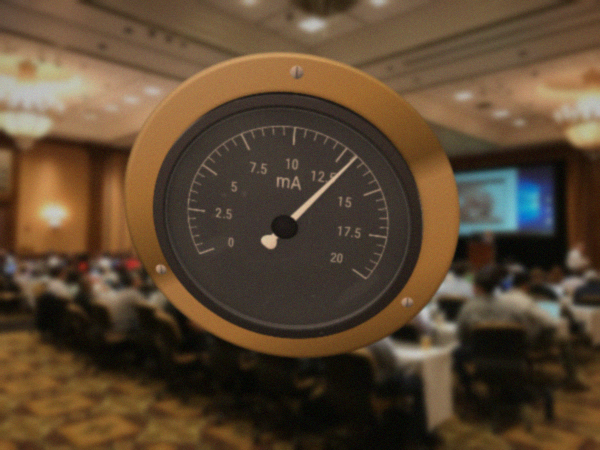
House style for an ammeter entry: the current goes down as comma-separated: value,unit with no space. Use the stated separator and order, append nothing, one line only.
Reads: 13,mA
